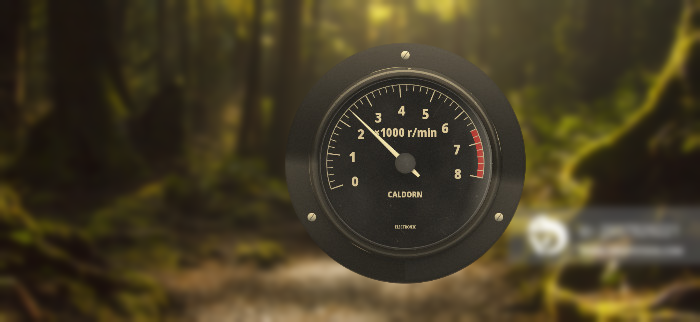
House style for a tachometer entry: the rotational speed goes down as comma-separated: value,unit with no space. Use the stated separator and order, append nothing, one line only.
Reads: 2400,rpm
